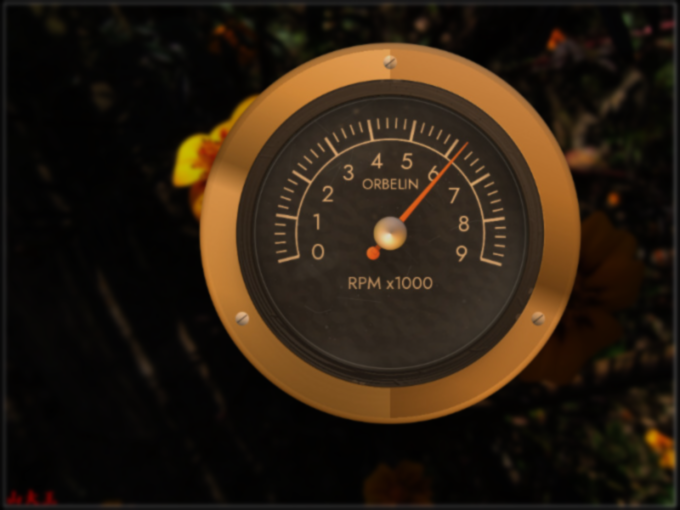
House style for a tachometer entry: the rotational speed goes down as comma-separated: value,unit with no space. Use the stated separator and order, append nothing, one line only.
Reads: 6200,rpm
